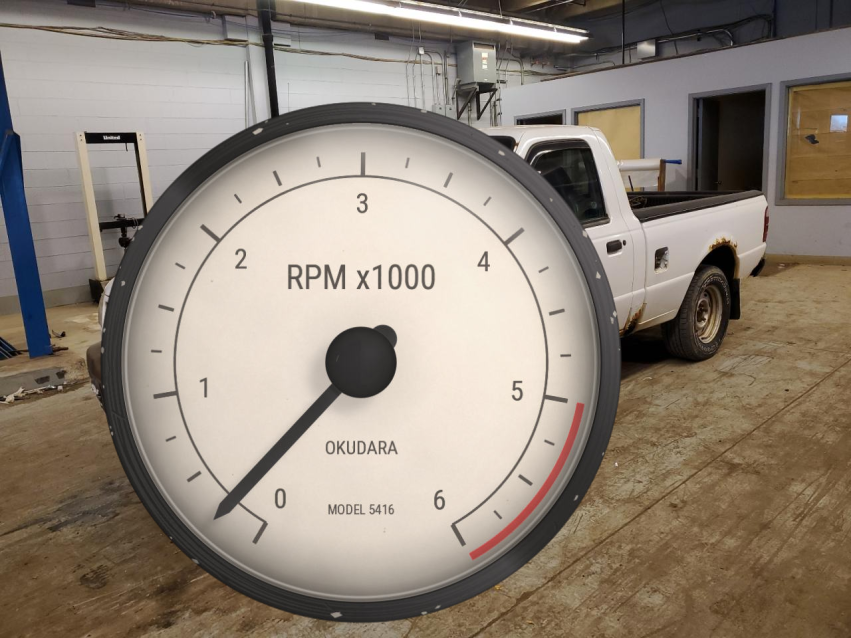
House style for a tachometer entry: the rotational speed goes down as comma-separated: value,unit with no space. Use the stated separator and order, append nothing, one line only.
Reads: 250,rpm
